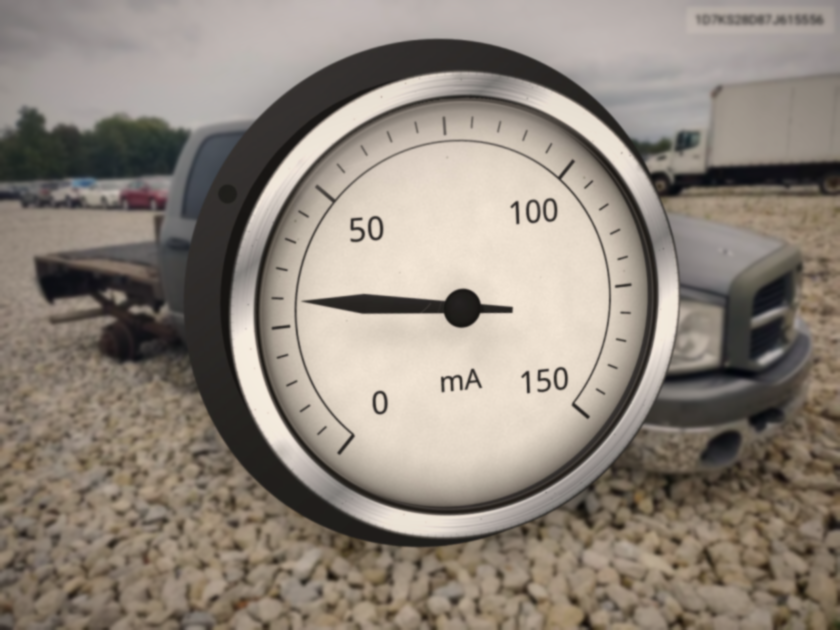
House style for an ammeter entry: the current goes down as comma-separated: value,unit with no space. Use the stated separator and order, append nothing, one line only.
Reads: 30,mA
